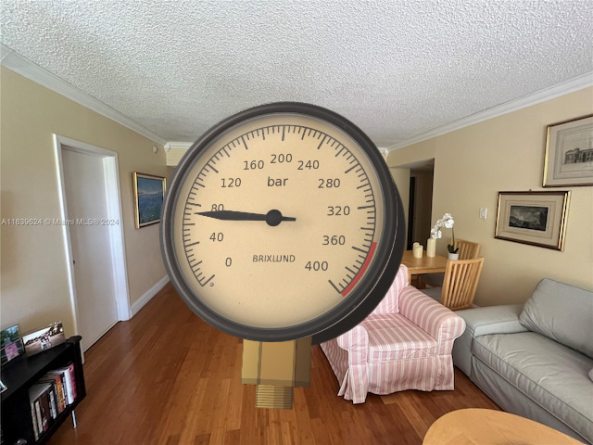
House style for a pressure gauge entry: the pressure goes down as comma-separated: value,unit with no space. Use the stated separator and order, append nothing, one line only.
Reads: 70,bar
